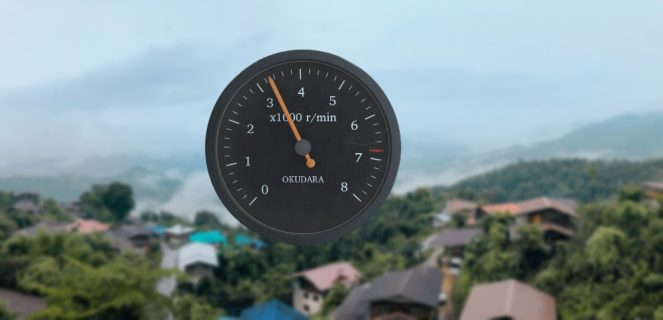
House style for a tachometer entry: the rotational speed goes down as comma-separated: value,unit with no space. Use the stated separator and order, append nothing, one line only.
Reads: 3300,rpm
